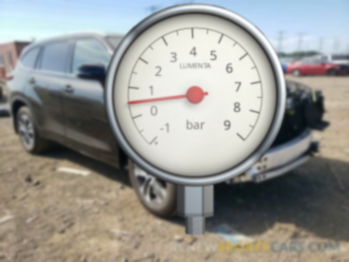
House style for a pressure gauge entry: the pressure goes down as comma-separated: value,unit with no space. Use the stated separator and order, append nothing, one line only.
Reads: 0.5,bar
